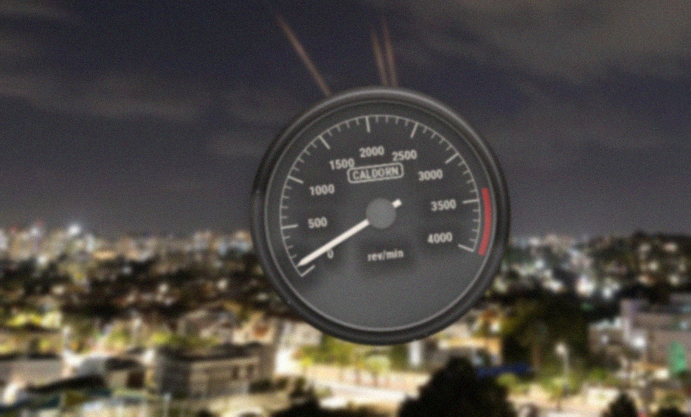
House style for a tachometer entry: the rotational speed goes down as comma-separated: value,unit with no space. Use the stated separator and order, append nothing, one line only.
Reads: 100,rpm
